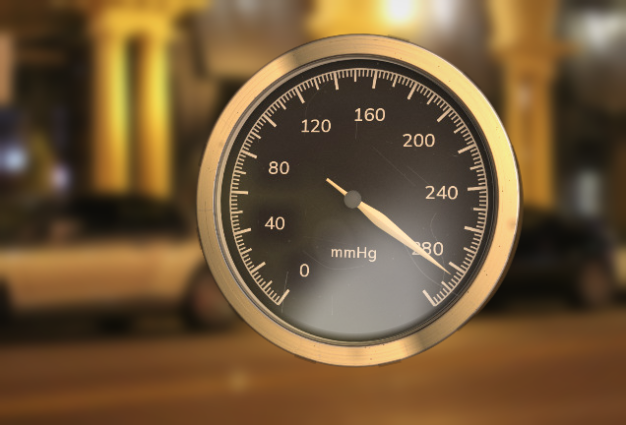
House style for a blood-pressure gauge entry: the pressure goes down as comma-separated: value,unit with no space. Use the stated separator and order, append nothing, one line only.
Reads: 284,mmHg
